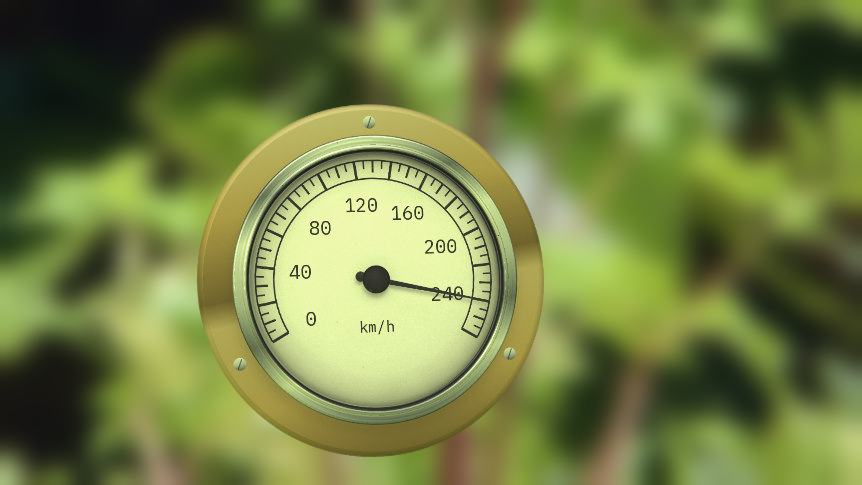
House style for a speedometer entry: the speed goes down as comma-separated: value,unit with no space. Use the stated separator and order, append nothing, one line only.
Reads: 240,km/h
